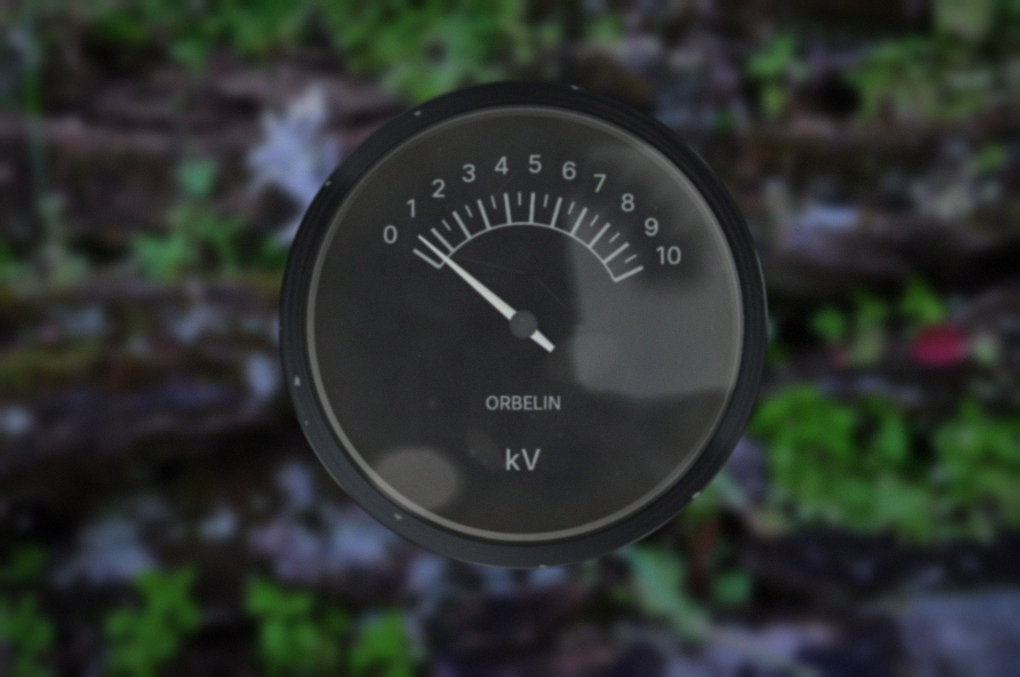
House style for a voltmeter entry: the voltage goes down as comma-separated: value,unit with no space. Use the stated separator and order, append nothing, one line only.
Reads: 0.5,kV
